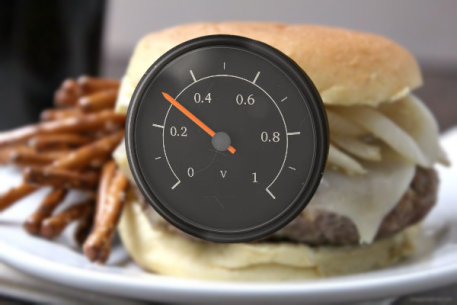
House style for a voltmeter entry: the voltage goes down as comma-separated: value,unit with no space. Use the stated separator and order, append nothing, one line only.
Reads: 0.3,V
